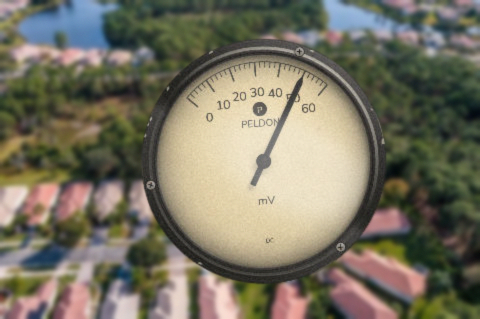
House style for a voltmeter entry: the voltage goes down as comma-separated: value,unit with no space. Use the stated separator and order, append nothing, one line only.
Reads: 50,mV
